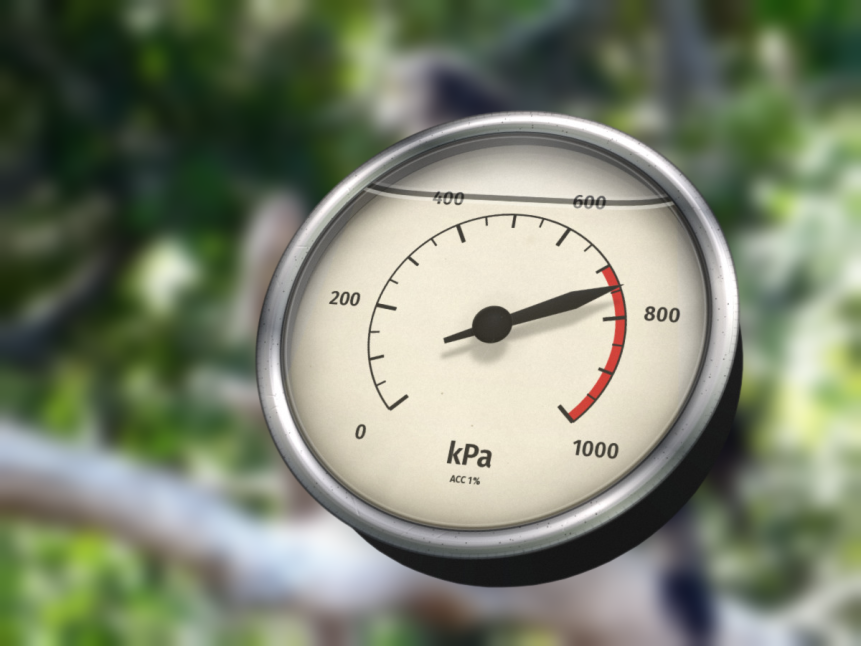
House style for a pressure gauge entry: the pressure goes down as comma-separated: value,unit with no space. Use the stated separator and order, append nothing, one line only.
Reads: 750,kPa
